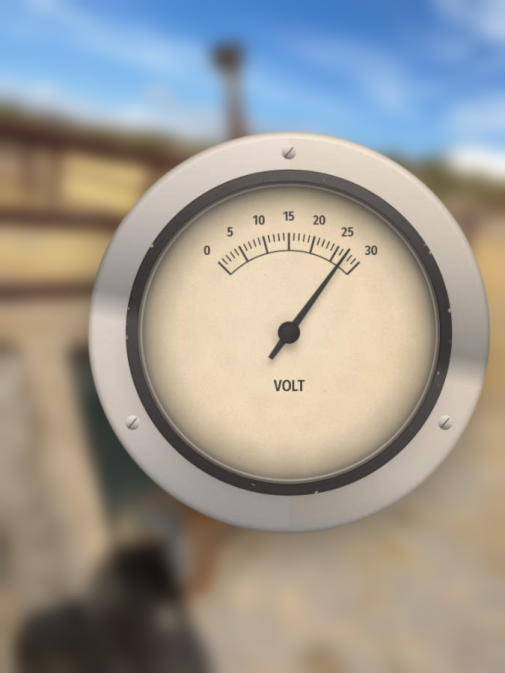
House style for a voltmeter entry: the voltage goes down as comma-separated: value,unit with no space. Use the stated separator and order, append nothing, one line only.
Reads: 27,V
